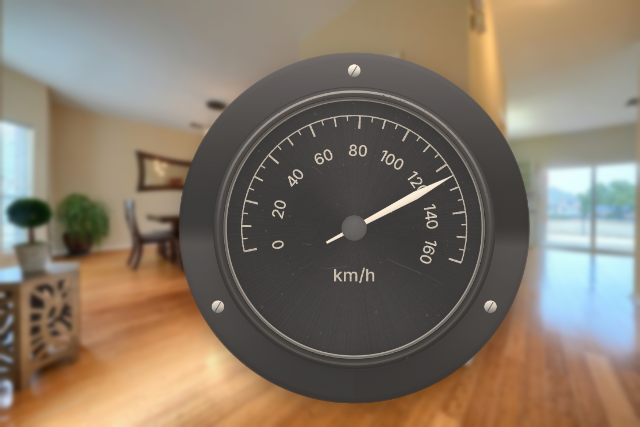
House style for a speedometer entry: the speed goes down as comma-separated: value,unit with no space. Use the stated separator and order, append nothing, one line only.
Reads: 125,km/h
